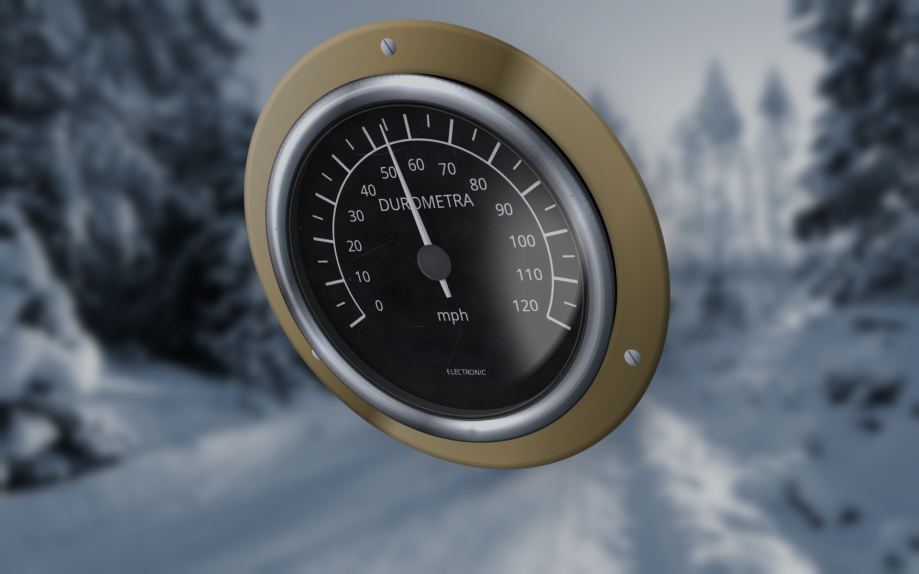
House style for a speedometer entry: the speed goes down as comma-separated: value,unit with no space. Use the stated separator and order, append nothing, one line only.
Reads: 55,mph
